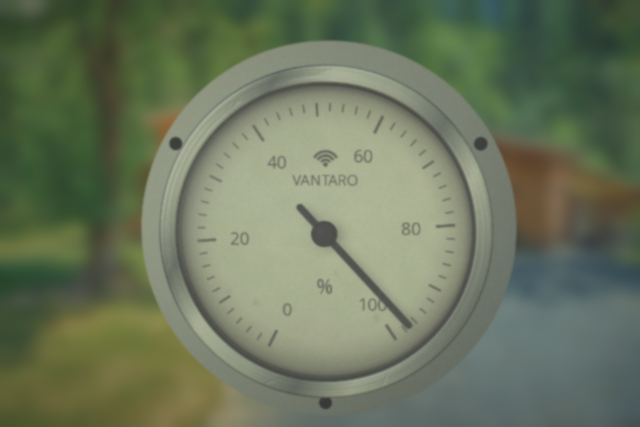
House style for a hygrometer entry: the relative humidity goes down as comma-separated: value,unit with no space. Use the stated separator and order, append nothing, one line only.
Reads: 97,%
